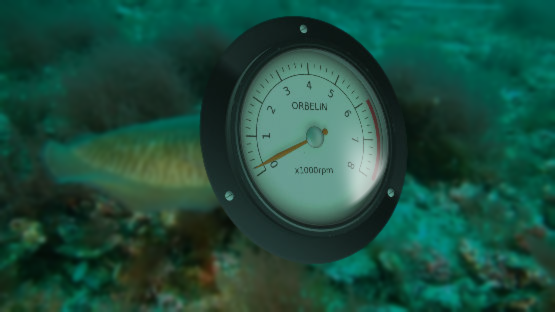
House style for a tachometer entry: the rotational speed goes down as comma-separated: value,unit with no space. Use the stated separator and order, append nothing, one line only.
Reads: 200,rpm
